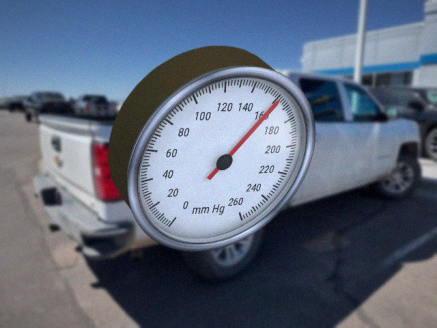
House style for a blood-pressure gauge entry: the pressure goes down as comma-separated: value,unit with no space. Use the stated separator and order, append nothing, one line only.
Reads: 160,mmHg
